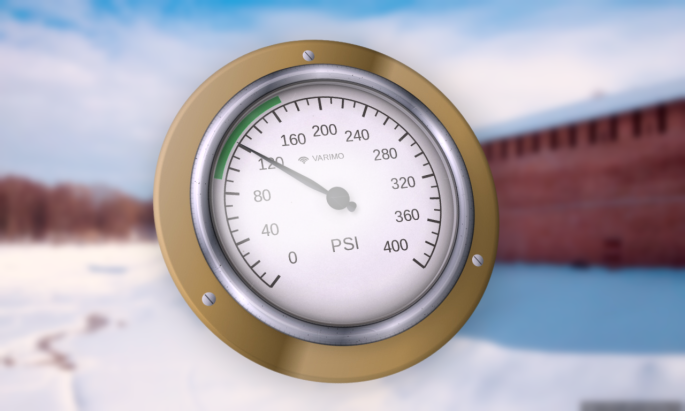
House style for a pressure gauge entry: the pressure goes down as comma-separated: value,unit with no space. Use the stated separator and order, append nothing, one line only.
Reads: 120,psi
